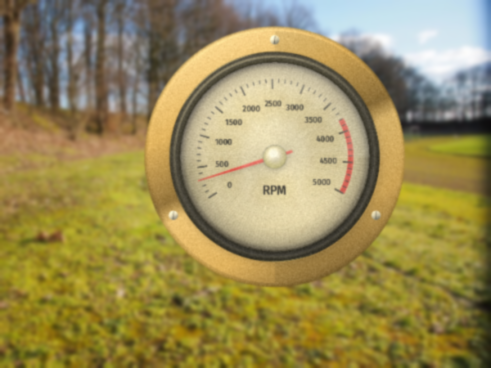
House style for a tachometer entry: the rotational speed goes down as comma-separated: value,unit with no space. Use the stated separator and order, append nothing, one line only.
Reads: 300,rpm
